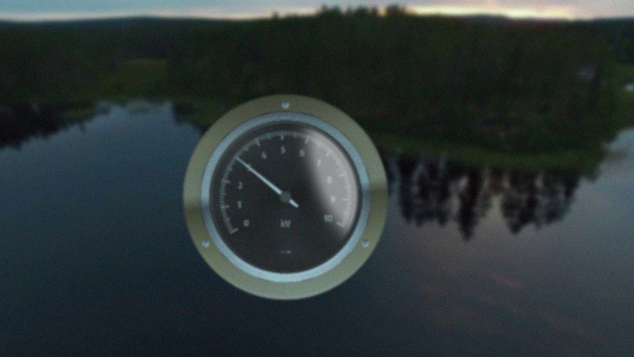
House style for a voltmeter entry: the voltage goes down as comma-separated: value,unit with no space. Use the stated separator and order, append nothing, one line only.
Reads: 3,kV
